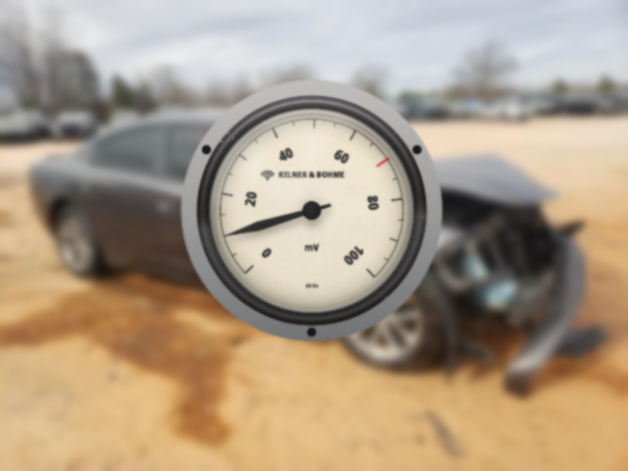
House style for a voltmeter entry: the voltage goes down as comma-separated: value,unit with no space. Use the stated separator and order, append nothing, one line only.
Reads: 10,mV
